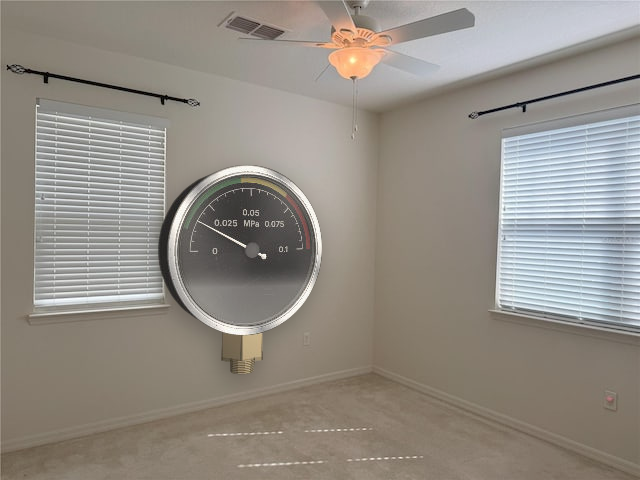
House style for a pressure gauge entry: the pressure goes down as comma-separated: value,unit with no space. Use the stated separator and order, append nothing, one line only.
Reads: 0.015,MPa
